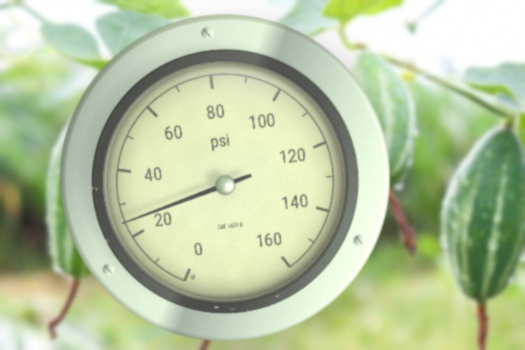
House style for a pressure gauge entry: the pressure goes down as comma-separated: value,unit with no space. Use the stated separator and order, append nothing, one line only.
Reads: 25,psi
